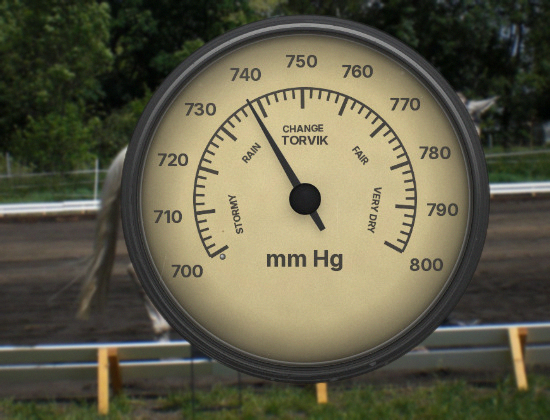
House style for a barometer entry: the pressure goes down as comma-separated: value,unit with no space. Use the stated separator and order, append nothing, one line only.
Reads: 738,mmHg
